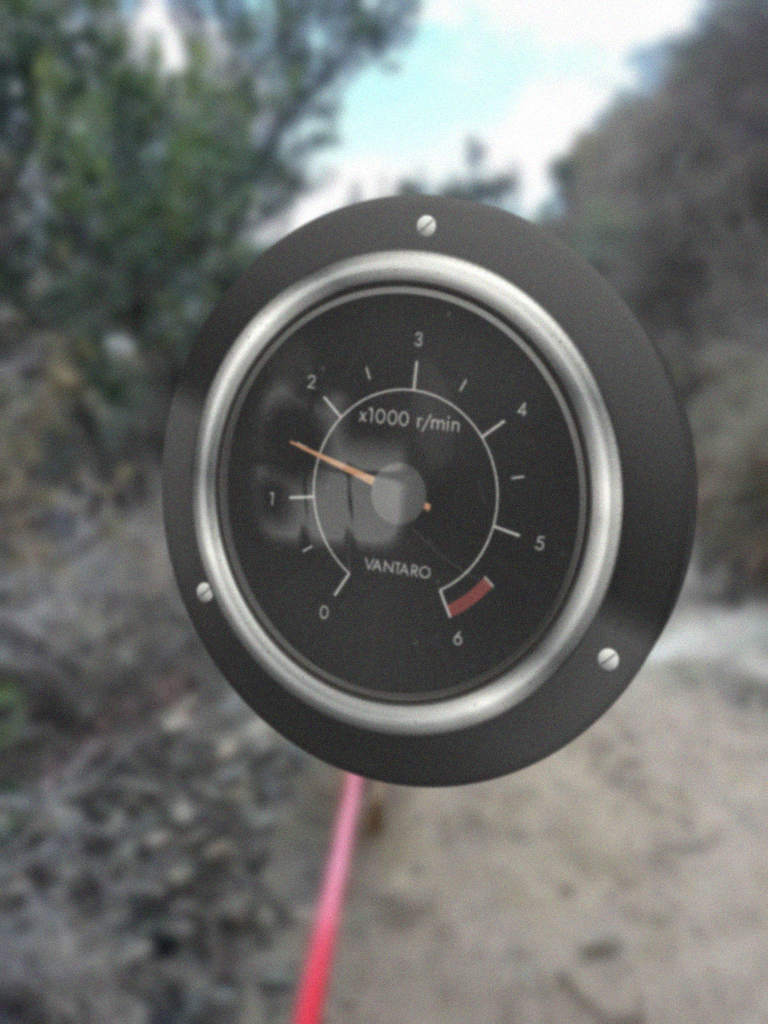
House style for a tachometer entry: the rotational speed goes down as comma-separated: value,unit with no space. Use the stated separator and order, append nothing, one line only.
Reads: 1500,rpm
